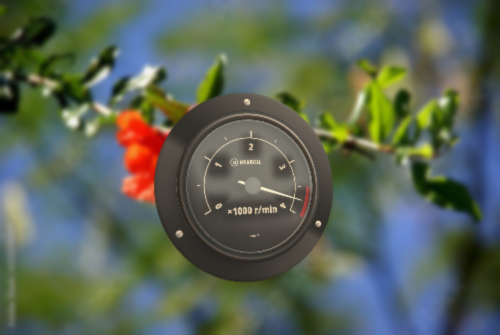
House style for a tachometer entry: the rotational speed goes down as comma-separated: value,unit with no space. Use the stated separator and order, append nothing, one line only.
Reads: 3750,rpm
